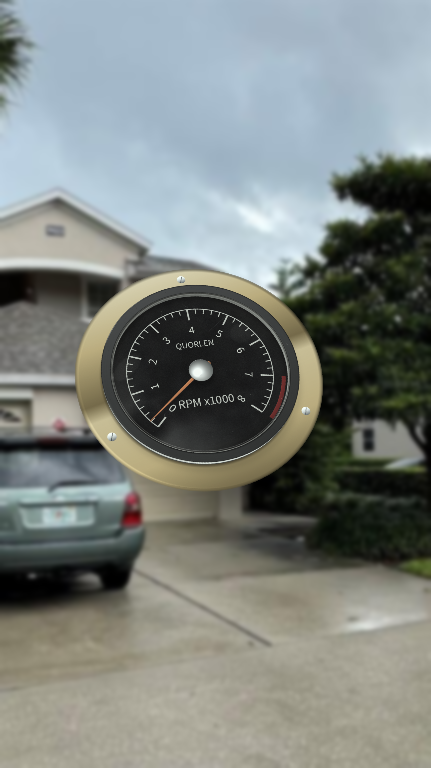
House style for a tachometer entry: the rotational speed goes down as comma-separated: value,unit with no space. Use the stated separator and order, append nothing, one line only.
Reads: 200,rpm
